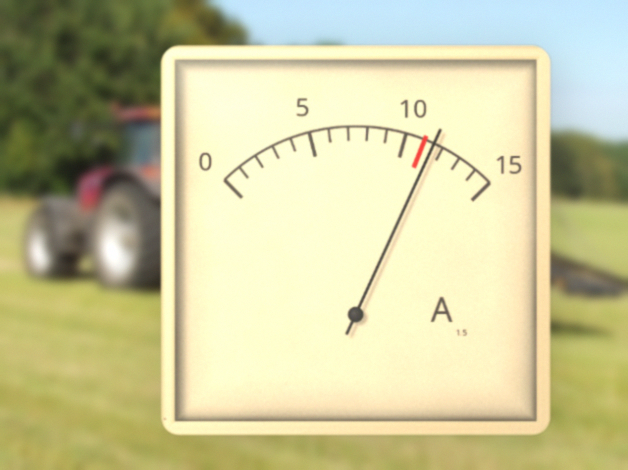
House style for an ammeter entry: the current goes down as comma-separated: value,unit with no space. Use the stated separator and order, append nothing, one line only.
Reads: 11.5,A
